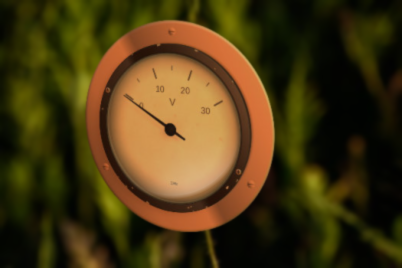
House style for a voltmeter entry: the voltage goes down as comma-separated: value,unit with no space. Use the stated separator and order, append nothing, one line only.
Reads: 0,V
